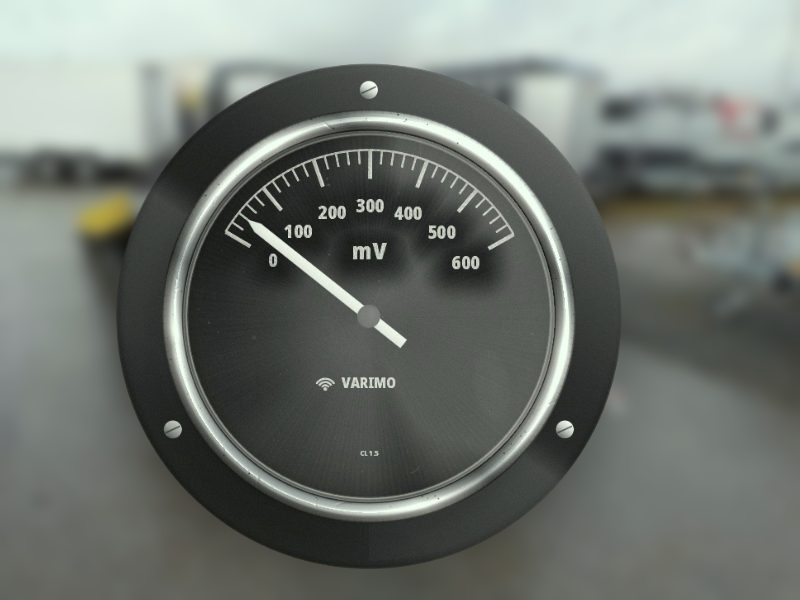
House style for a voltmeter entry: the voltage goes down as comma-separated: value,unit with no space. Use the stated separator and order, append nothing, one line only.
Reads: 40,mV
